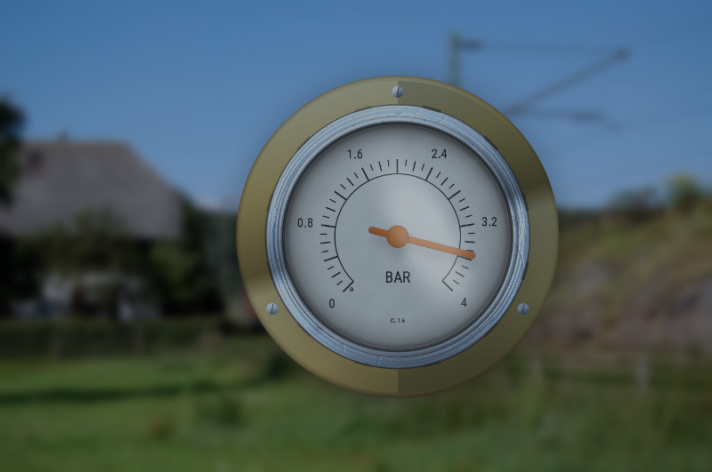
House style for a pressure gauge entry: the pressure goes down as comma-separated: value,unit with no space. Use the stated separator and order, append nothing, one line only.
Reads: 3.55,bar
